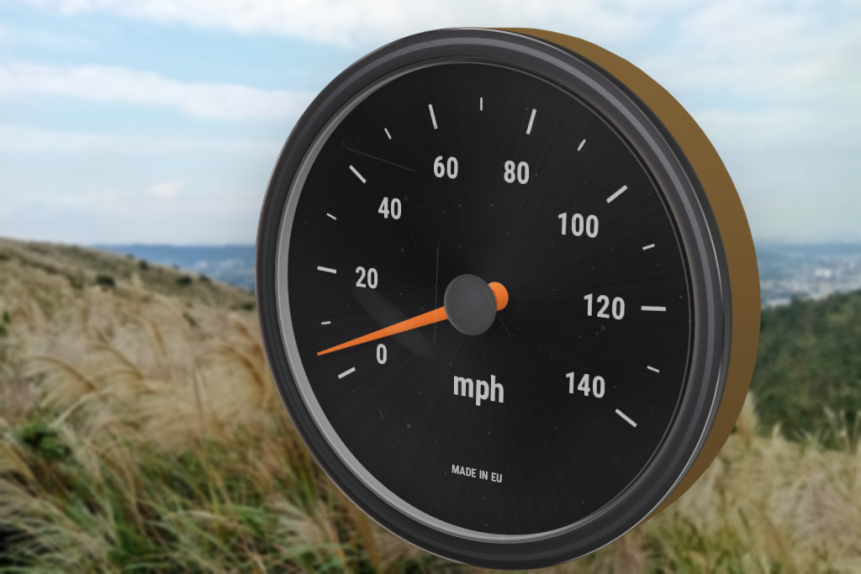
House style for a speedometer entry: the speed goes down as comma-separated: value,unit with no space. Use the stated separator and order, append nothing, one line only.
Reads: 5,mph
